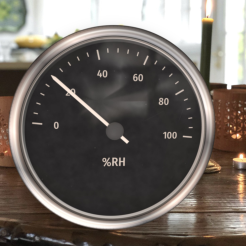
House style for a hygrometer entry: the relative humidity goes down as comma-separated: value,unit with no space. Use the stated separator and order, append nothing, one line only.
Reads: 20,%
